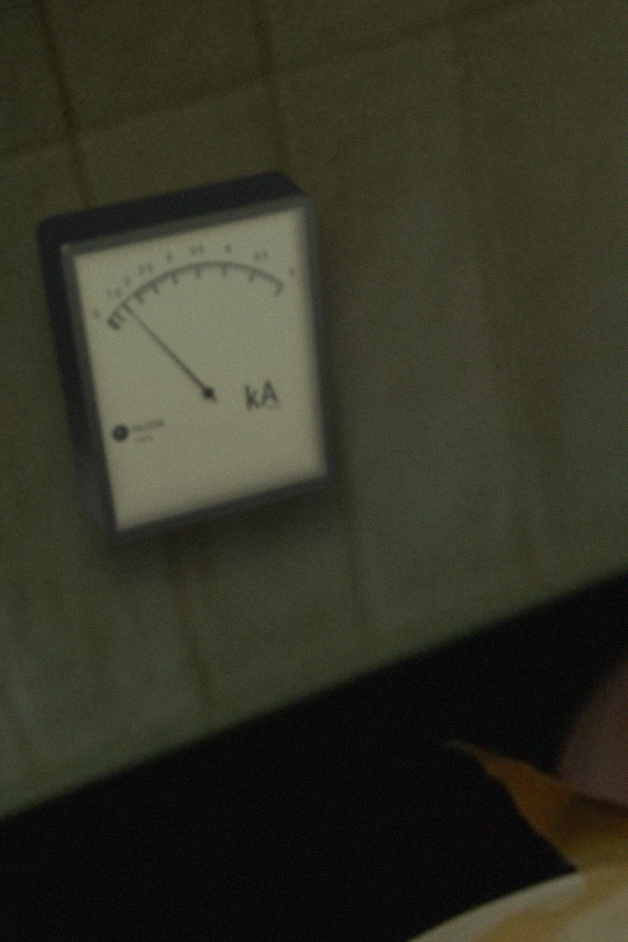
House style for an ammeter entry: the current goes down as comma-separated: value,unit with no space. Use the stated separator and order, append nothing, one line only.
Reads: 1.5,kA
